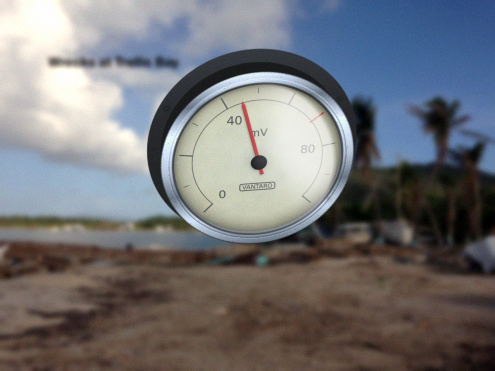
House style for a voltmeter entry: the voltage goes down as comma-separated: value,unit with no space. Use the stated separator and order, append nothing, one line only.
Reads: 45,mV
